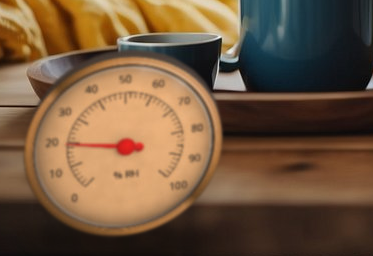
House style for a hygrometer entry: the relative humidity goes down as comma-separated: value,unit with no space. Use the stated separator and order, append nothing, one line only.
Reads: 20,%
